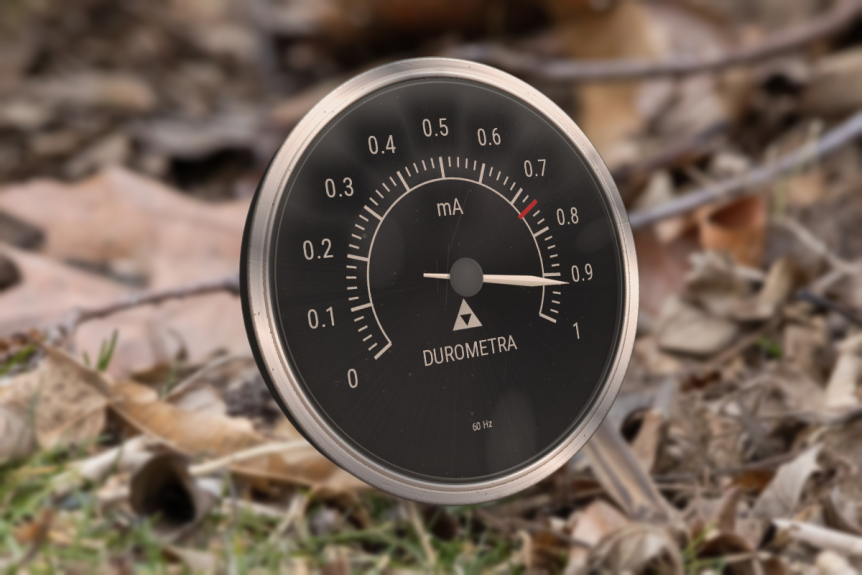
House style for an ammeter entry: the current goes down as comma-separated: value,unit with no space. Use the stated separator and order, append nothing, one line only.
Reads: 0.92,mA
